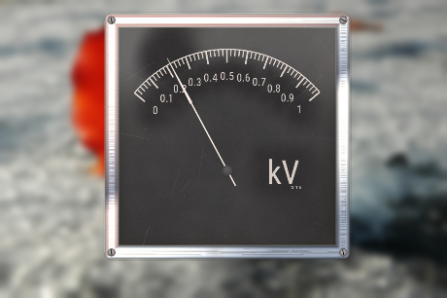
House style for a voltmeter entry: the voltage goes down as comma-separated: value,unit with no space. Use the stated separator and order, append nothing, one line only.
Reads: 0.22,kV
